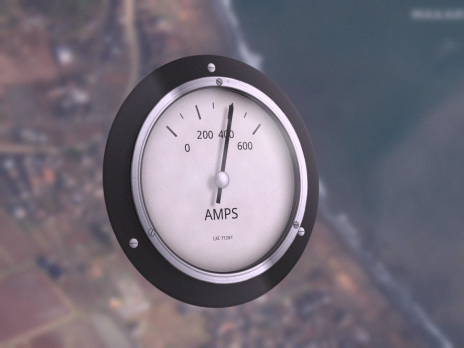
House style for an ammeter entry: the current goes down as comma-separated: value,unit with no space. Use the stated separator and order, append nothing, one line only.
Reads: 400,A
